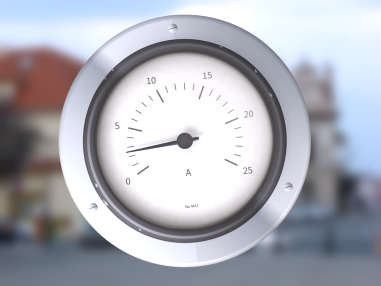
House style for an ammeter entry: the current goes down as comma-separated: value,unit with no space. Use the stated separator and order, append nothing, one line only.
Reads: 2.5,A
